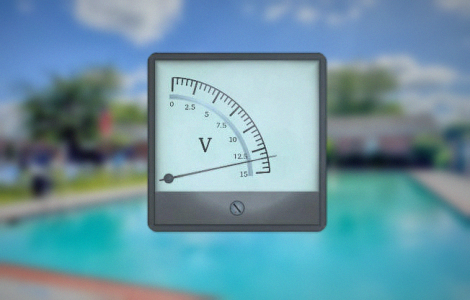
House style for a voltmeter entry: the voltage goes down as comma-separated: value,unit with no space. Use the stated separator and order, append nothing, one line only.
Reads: 13.5,V
